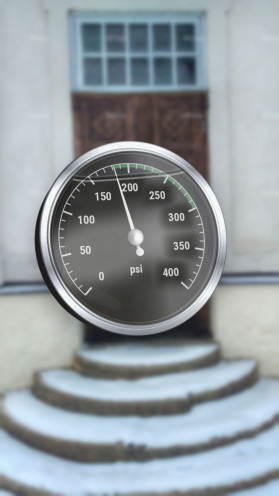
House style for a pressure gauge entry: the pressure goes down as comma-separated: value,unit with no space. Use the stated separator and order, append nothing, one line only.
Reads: 180,psi
